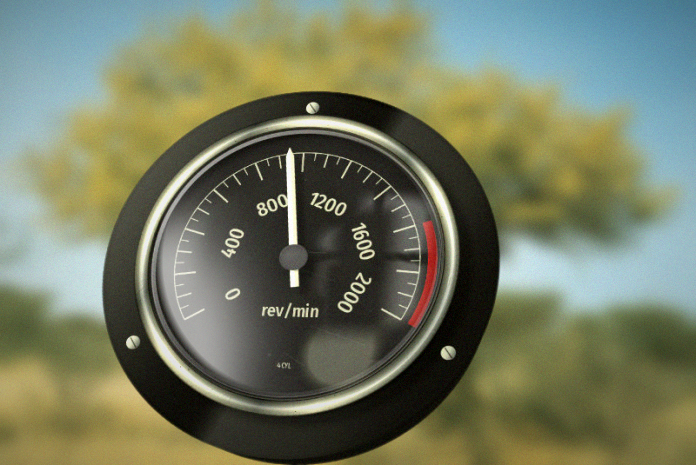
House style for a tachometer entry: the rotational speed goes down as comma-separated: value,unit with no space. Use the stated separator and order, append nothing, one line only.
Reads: 950,rpm
